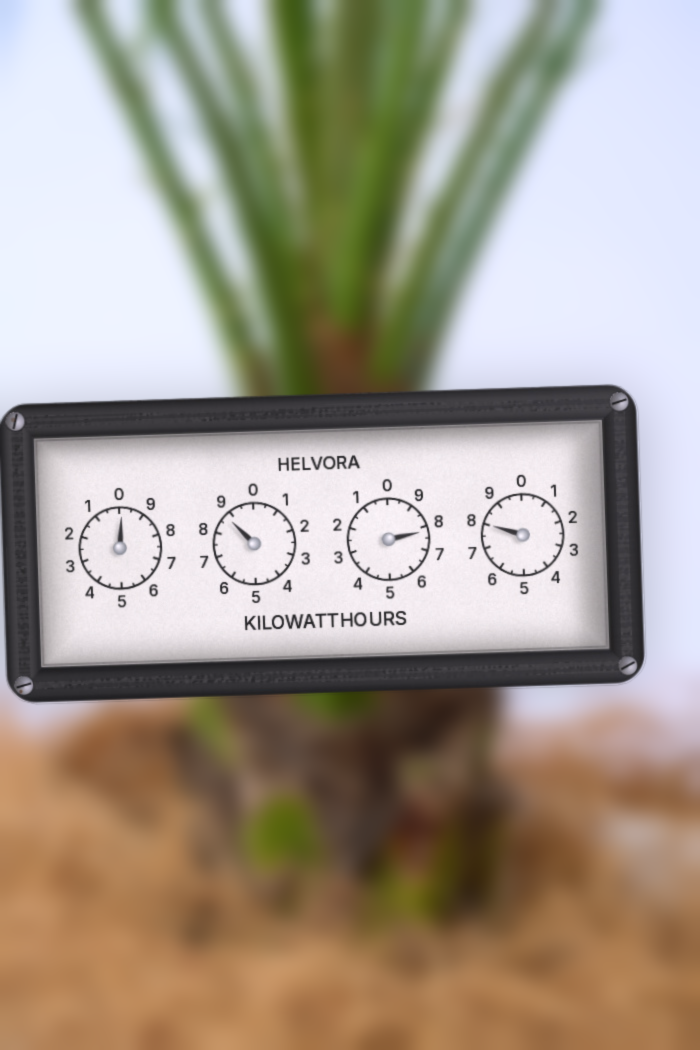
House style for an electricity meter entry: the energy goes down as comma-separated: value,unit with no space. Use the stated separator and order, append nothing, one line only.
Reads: 9878,kWh
